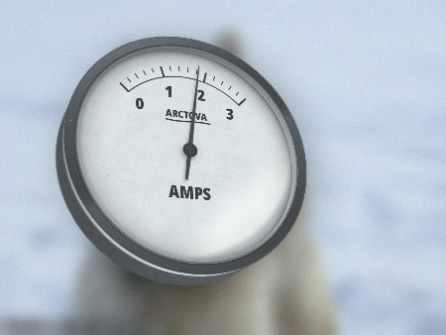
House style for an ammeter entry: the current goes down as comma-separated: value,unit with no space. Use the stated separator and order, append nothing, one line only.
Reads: 1.8,A
